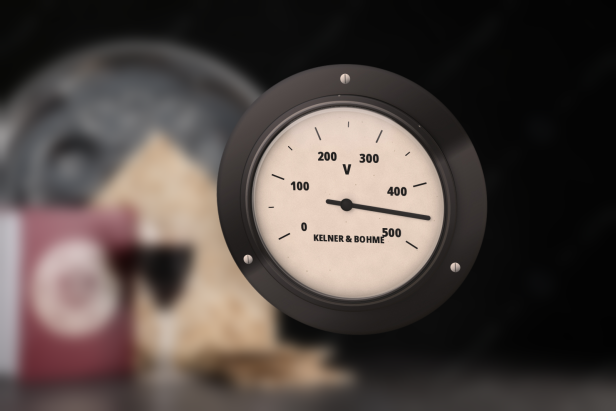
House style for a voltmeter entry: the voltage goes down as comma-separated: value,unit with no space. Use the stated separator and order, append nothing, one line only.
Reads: 450,V
